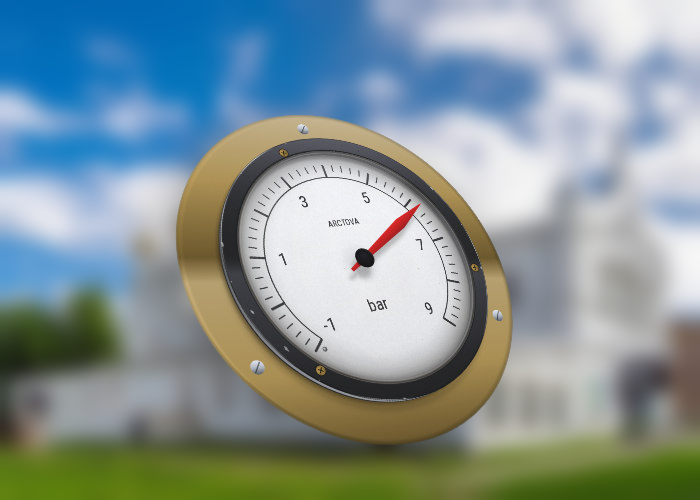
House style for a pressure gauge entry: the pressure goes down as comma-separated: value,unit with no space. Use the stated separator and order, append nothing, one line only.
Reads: 6.2,bar
